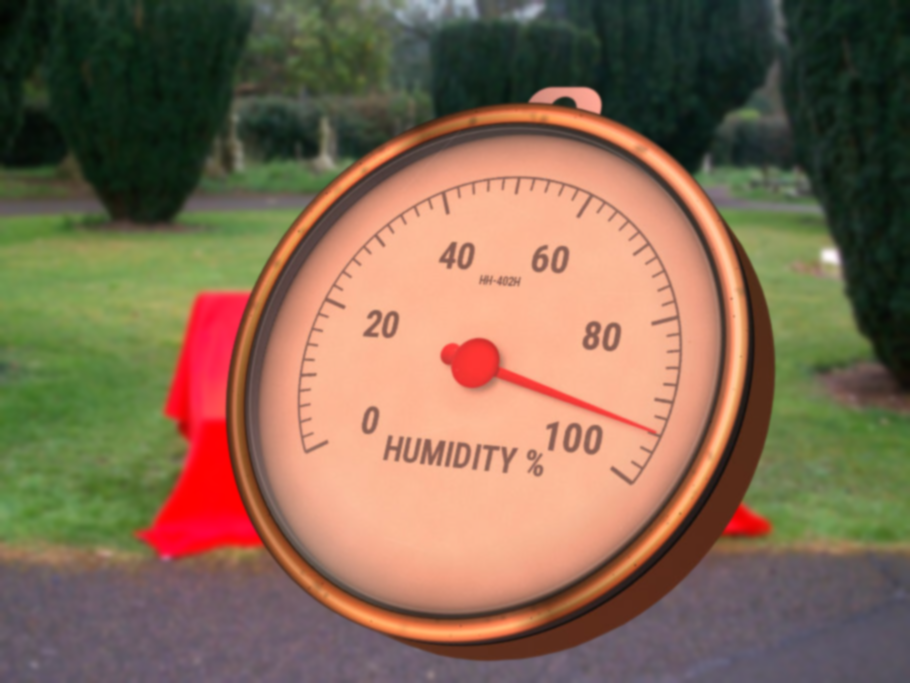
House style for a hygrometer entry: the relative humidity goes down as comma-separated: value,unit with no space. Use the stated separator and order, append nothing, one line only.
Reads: 94,%
